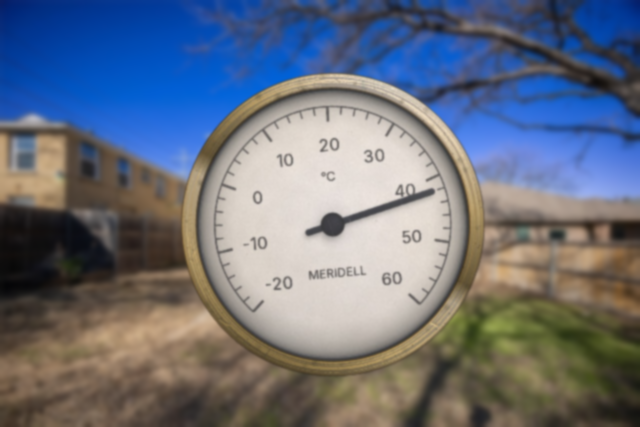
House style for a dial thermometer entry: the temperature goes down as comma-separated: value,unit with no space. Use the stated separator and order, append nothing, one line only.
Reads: 42,°C
